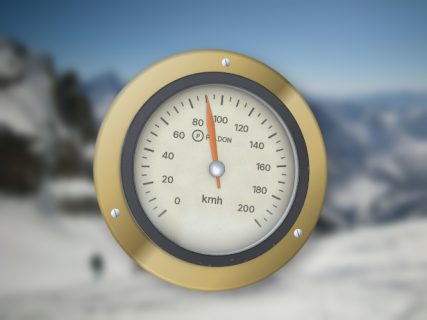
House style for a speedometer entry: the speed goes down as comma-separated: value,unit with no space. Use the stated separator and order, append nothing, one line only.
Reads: 90,km/h
